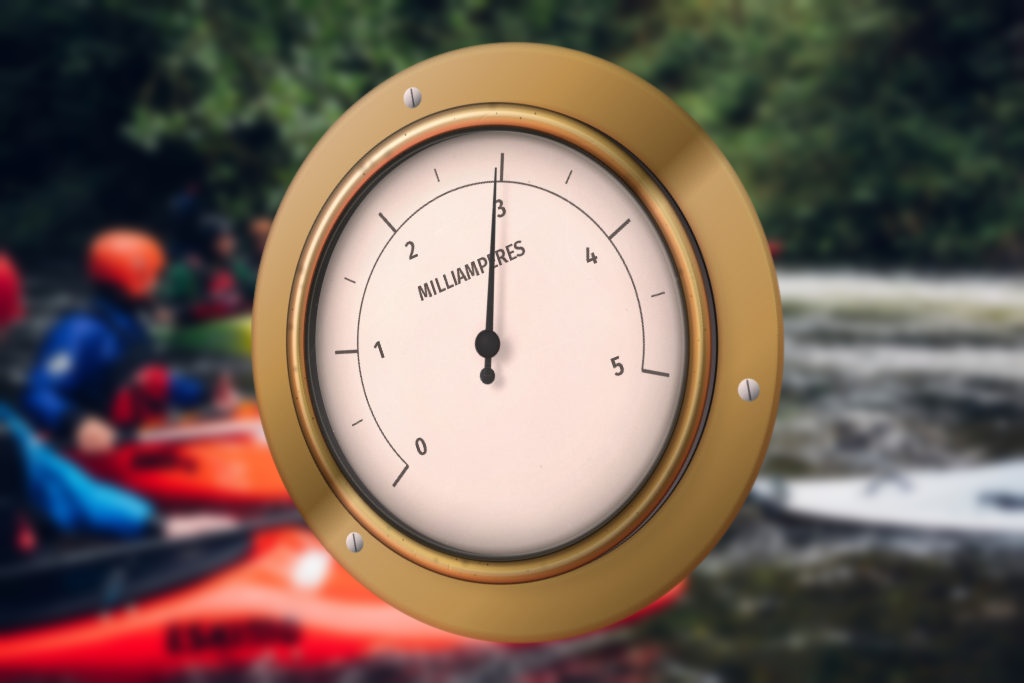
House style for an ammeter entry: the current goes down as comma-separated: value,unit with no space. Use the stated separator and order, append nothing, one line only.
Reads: 3,mA
